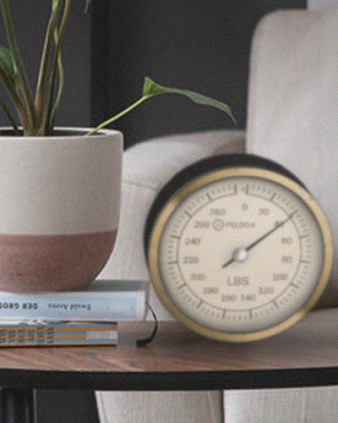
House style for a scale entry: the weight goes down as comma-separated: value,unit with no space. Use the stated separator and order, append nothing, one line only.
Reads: 40,lb
